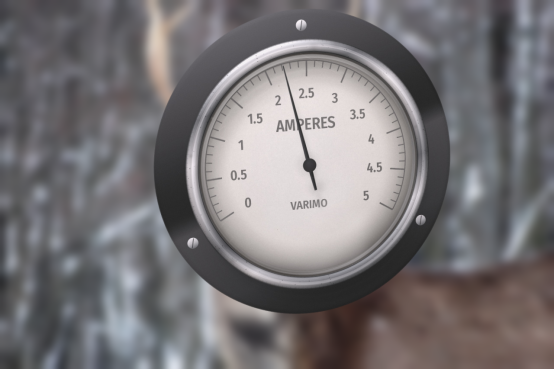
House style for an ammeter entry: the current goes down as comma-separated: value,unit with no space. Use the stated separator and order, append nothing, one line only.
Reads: 2.2,A
